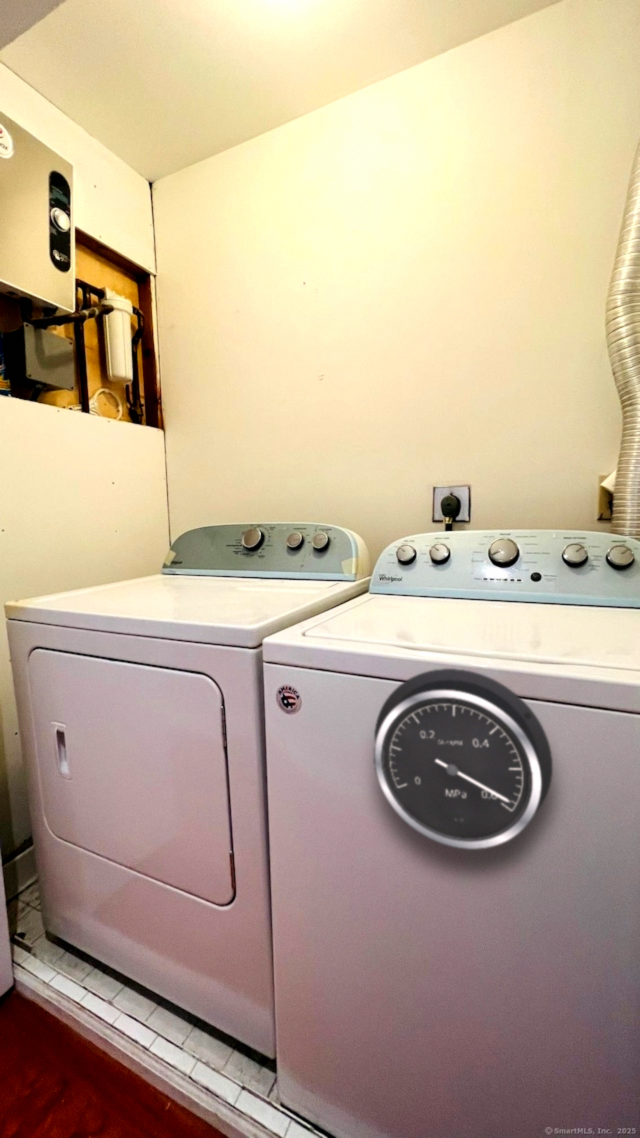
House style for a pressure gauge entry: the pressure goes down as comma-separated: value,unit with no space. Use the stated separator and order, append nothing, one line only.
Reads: 0.58,MPa
